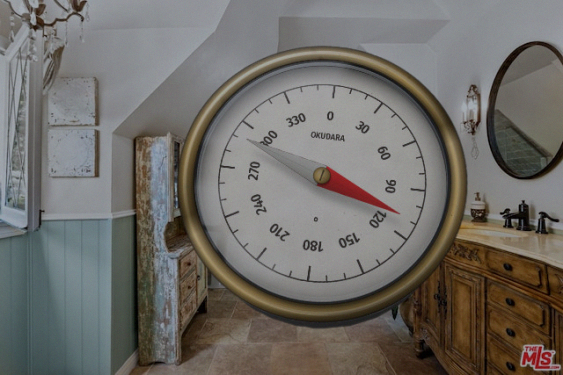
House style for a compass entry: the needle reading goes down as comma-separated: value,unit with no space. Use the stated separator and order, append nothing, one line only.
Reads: 110,°
